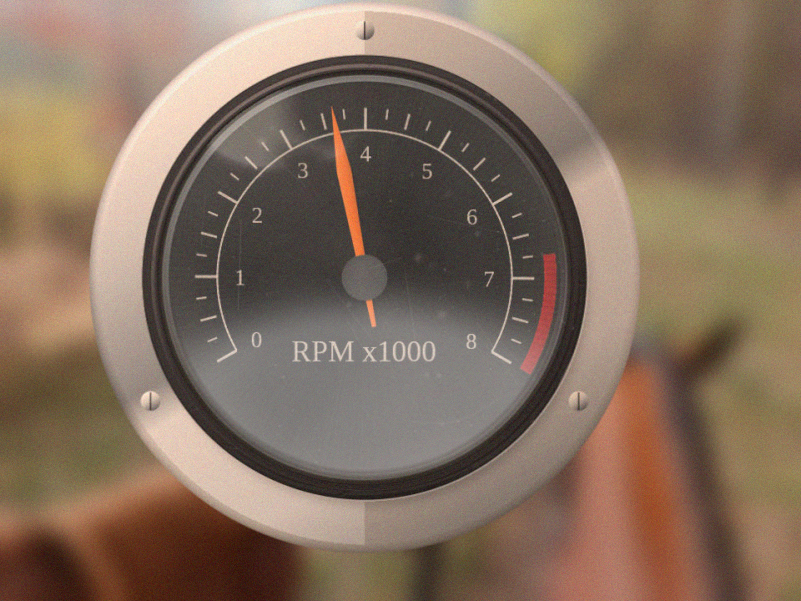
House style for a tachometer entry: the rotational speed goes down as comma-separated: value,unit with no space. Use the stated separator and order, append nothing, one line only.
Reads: 3625,rpm
